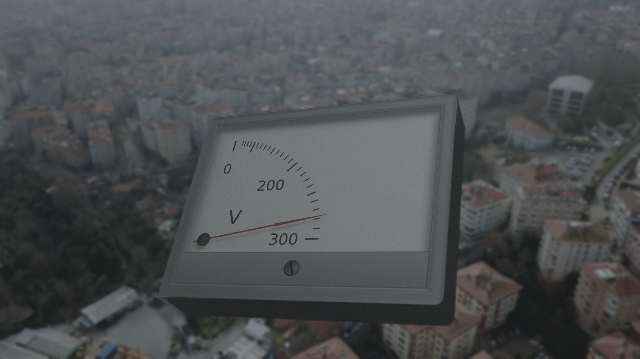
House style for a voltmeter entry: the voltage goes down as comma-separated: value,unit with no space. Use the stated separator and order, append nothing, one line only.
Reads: 280,V
